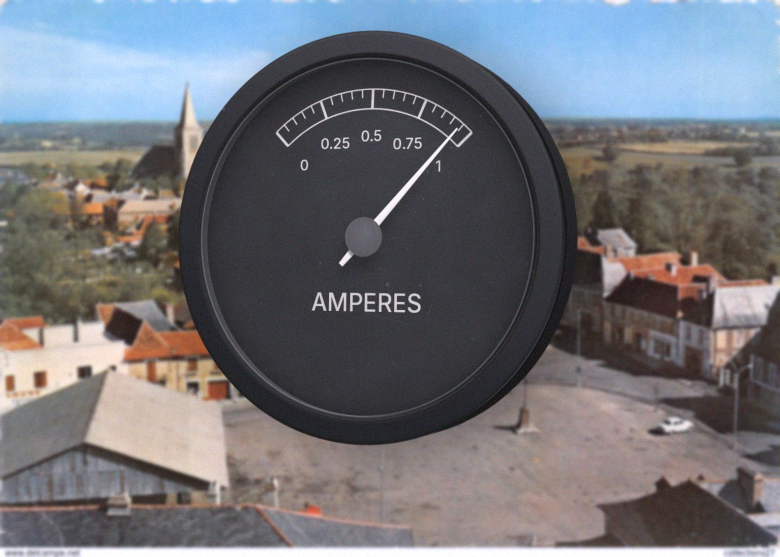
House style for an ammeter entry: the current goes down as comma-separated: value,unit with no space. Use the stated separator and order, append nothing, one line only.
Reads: 0.95,A
